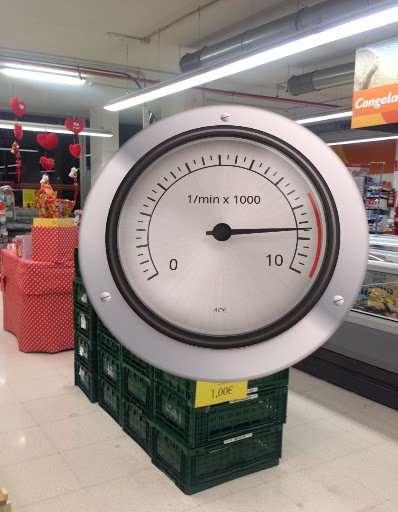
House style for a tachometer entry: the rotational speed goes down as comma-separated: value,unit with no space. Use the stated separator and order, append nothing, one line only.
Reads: 8750,rpm
